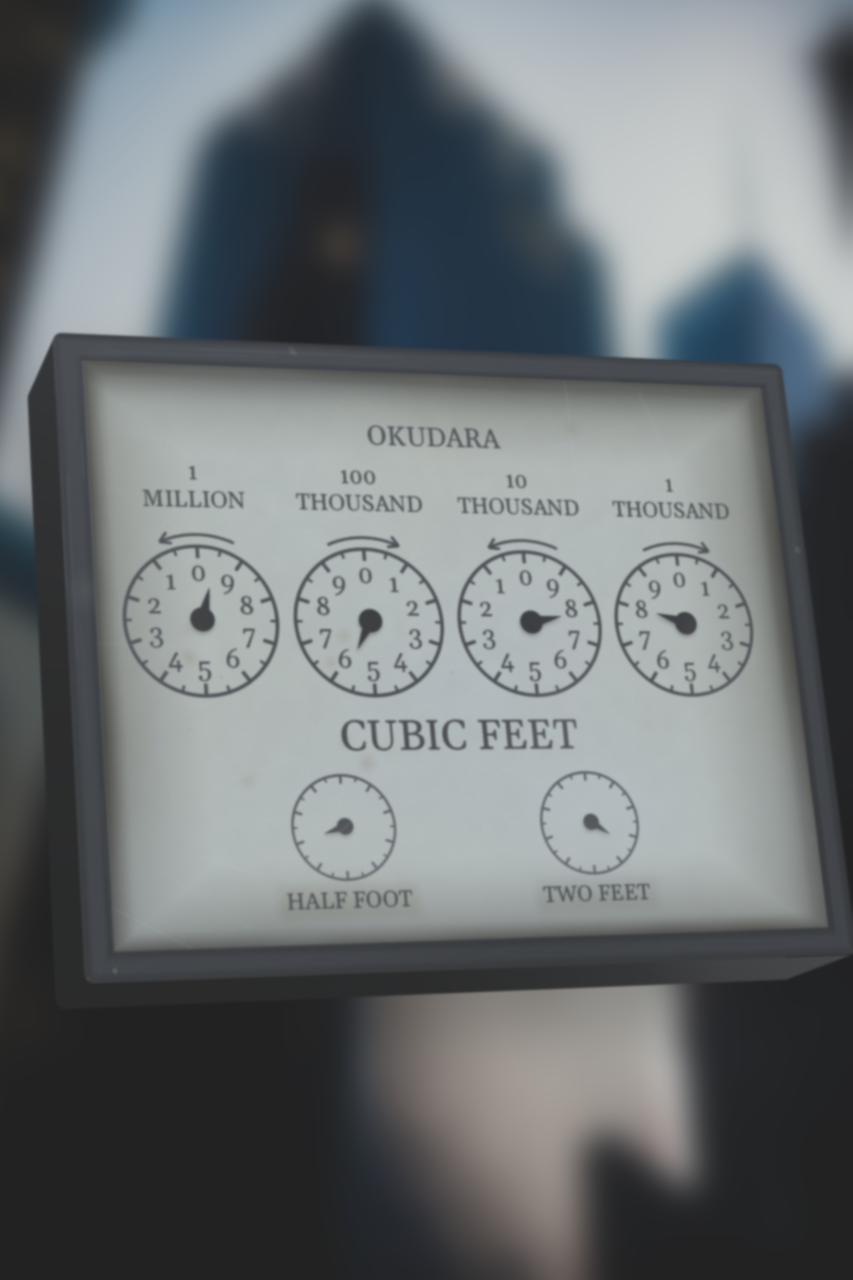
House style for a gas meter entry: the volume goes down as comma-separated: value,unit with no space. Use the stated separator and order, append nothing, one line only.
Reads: 957800,ft³
